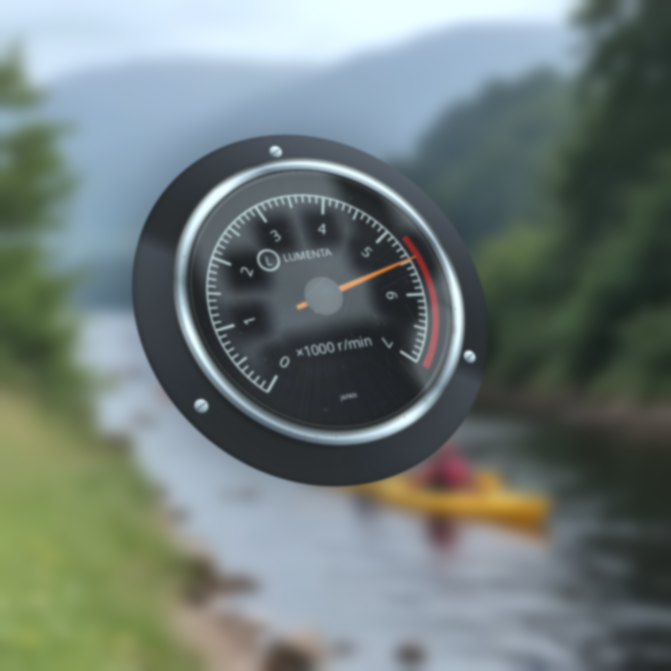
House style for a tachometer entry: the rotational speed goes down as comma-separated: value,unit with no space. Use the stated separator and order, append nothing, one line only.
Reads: 5500,rpm
